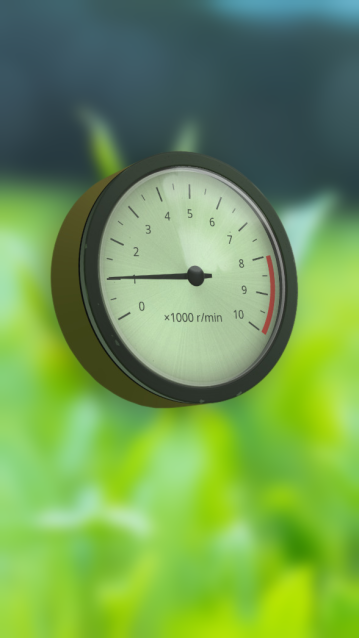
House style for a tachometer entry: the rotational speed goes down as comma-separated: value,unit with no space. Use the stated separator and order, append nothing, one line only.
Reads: 1000,rpm
